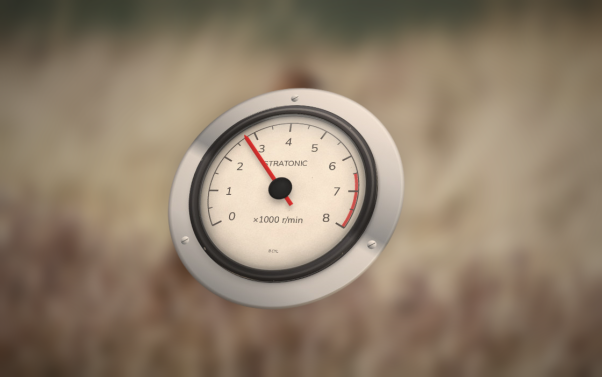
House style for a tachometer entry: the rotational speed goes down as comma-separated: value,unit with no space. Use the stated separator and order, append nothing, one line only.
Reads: 2750,rpm
